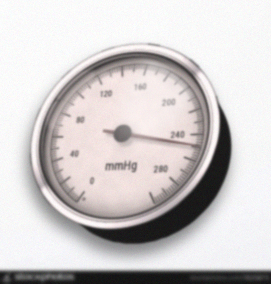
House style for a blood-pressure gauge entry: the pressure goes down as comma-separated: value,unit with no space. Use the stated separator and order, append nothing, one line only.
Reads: 250,mmHg
